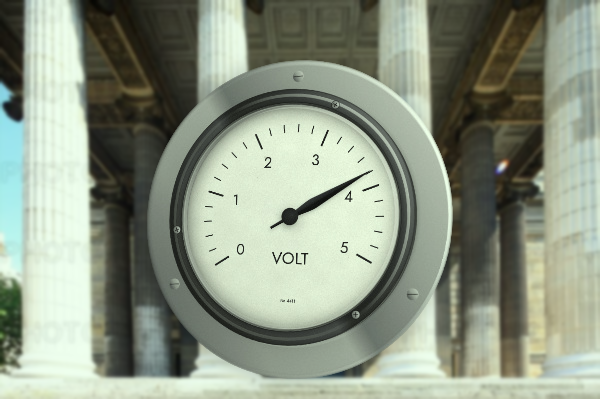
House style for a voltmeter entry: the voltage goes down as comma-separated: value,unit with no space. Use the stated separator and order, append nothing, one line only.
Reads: 3.8,V
